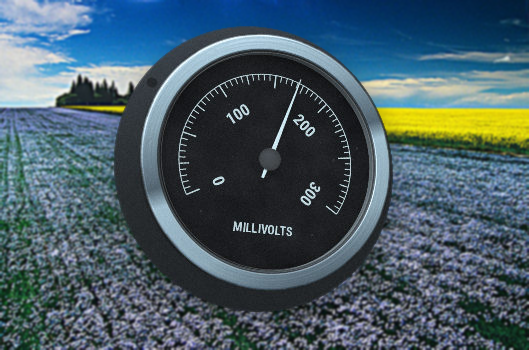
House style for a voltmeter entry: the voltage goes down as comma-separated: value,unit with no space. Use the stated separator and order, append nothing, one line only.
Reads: 170,mV
